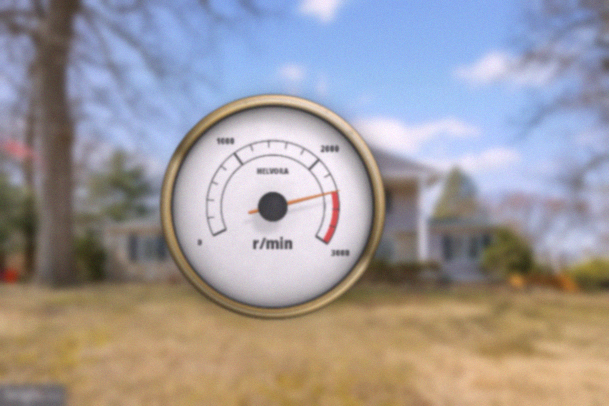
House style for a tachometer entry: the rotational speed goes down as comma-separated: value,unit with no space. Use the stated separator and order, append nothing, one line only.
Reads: 2400,rpm
